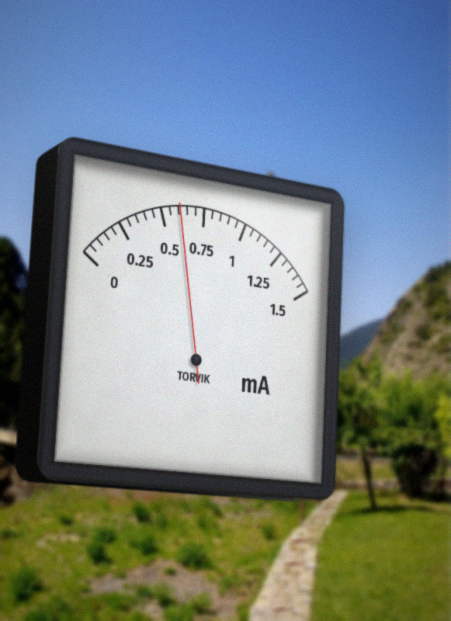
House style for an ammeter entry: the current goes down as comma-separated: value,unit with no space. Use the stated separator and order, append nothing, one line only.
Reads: 0.6,mA
